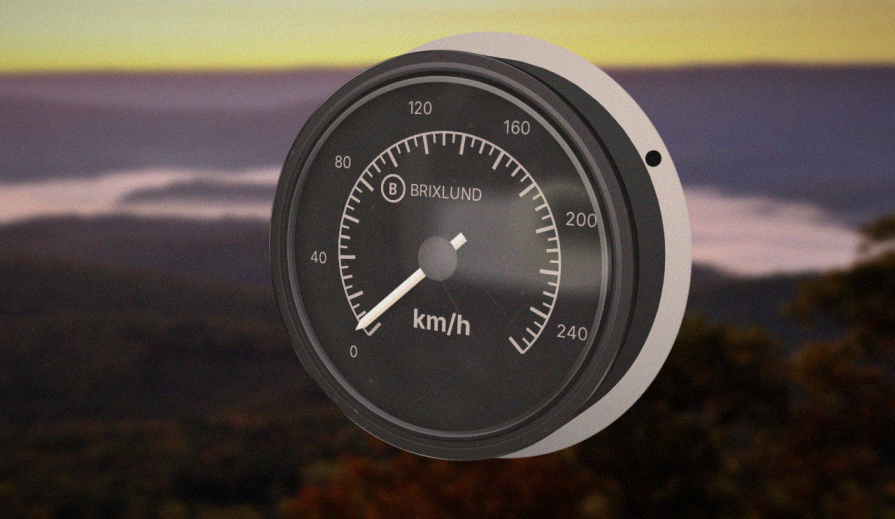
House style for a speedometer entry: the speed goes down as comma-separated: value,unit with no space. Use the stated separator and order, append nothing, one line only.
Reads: 5,km/h
